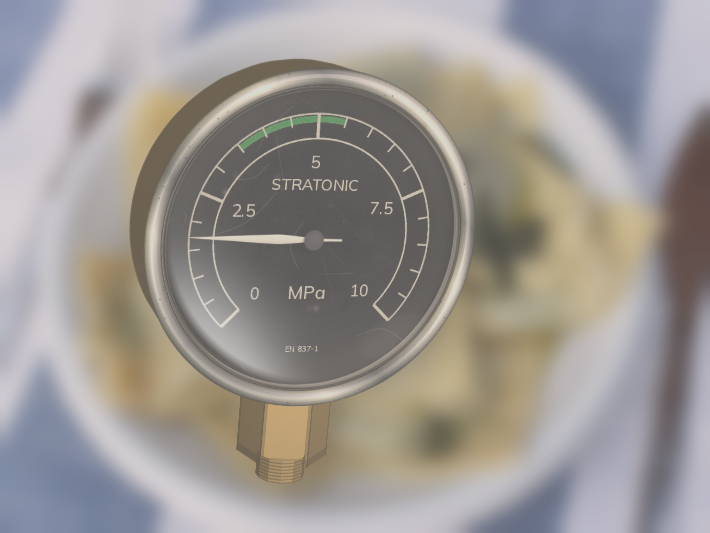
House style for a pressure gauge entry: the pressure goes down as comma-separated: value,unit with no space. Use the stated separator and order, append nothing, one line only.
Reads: 1.75,MPa
